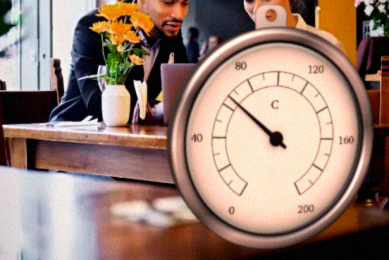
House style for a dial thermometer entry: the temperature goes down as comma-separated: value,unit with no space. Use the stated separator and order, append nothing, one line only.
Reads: 65,°C
